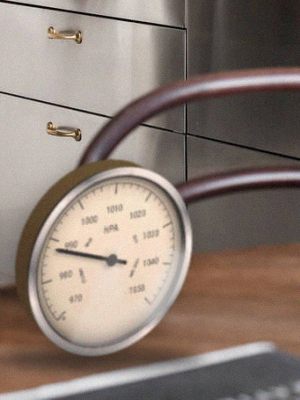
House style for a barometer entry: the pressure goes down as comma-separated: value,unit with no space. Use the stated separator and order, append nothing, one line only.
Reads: 988,hPa
